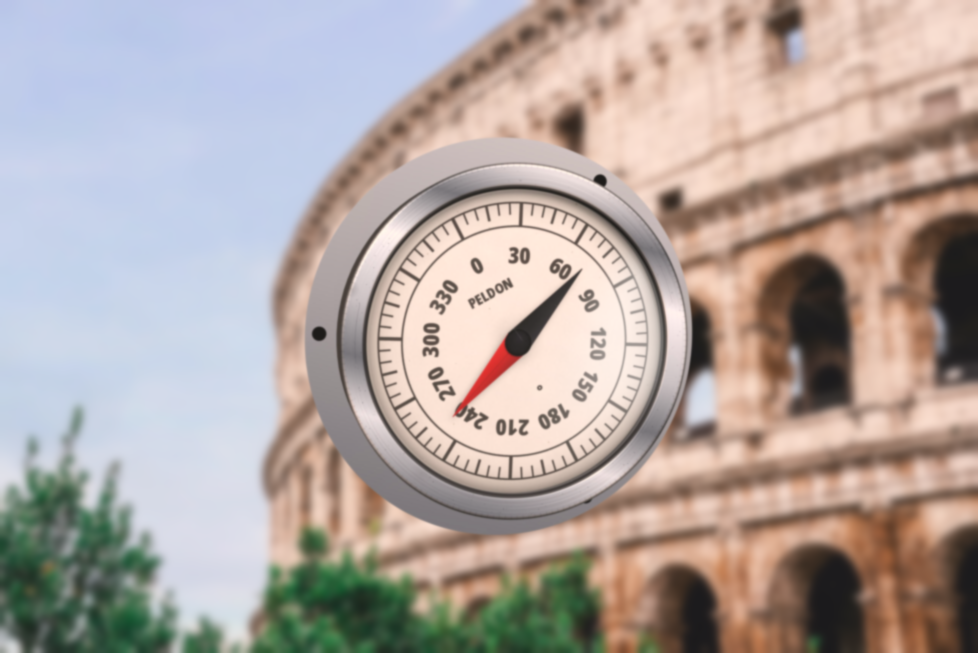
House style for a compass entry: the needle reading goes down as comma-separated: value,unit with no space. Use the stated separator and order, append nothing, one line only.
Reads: 250,°
